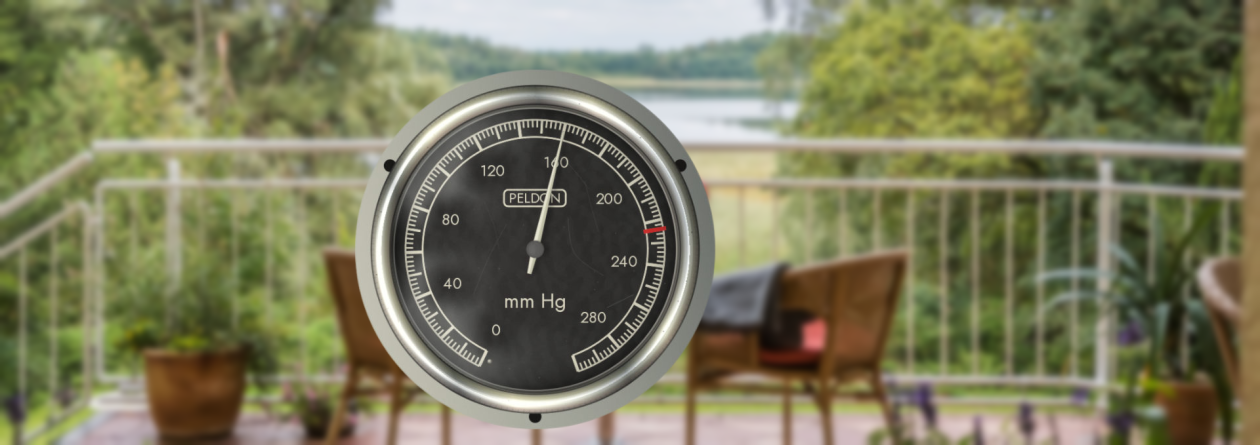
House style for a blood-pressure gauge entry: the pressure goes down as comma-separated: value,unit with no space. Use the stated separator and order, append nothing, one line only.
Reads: 160,mmHg
